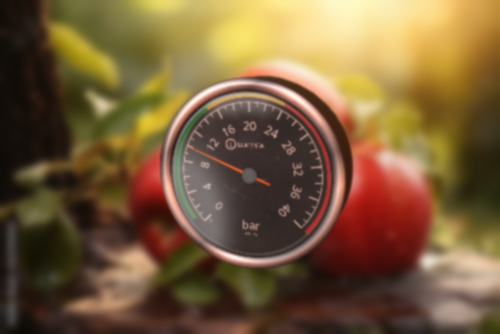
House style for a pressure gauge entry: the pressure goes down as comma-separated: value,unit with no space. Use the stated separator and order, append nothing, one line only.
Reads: 10,bar
